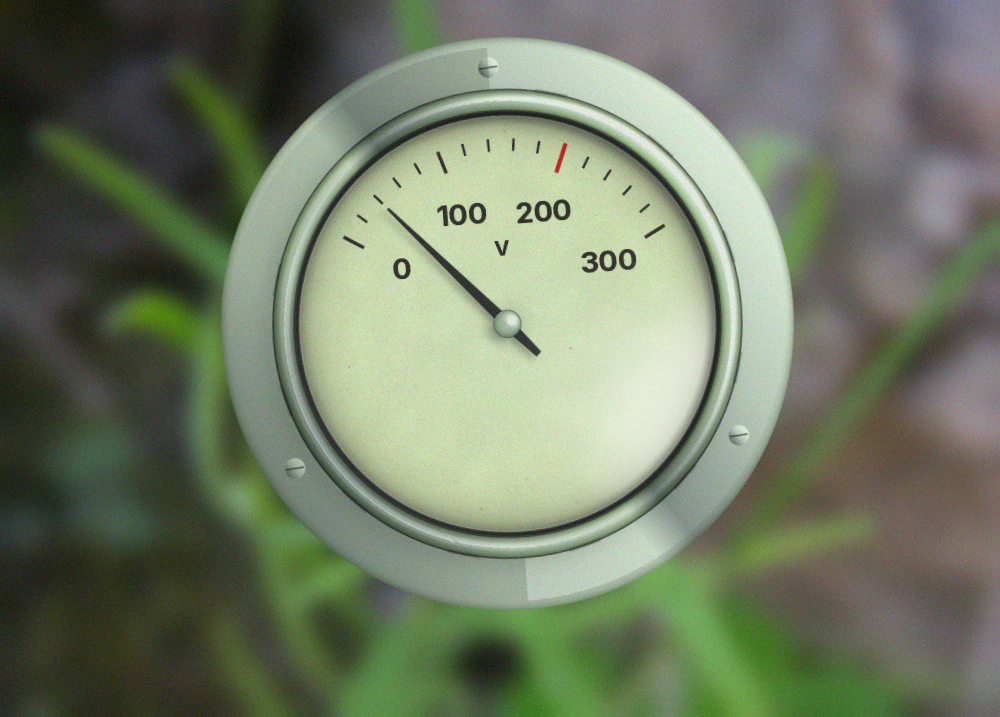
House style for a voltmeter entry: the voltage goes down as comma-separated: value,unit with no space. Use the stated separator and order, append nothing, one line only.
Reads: 40,V
